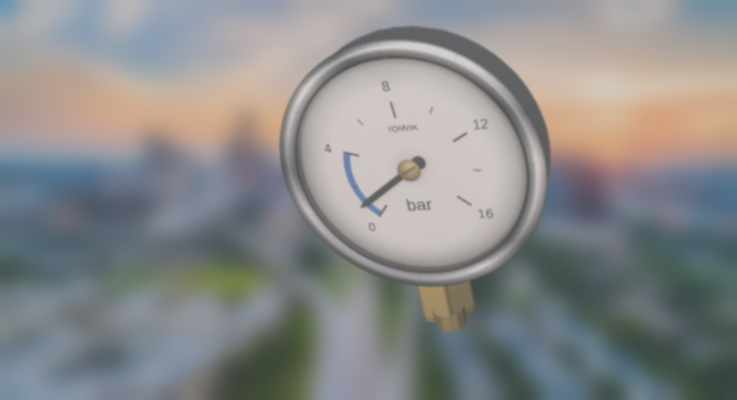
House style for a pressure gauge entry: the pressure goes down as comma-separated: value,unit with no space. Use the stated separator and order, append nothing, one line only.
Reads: 1,bar
